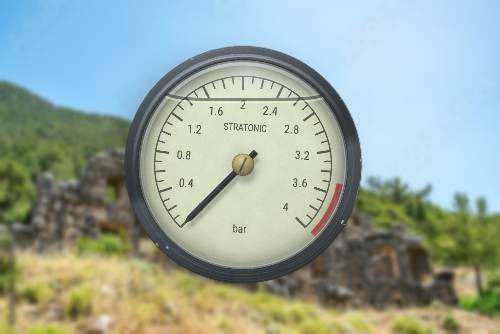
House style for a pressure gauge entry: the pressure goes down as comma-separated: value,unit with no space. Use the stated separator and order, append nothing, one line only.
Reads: 0,bar
